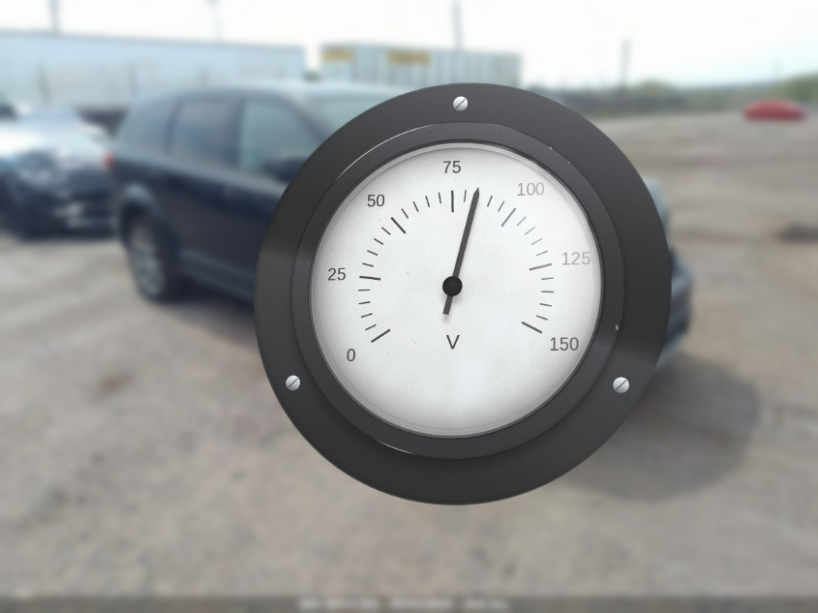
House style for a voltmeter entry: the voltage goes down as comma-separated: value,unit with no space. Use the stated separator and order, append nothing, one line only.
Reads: 85,V
